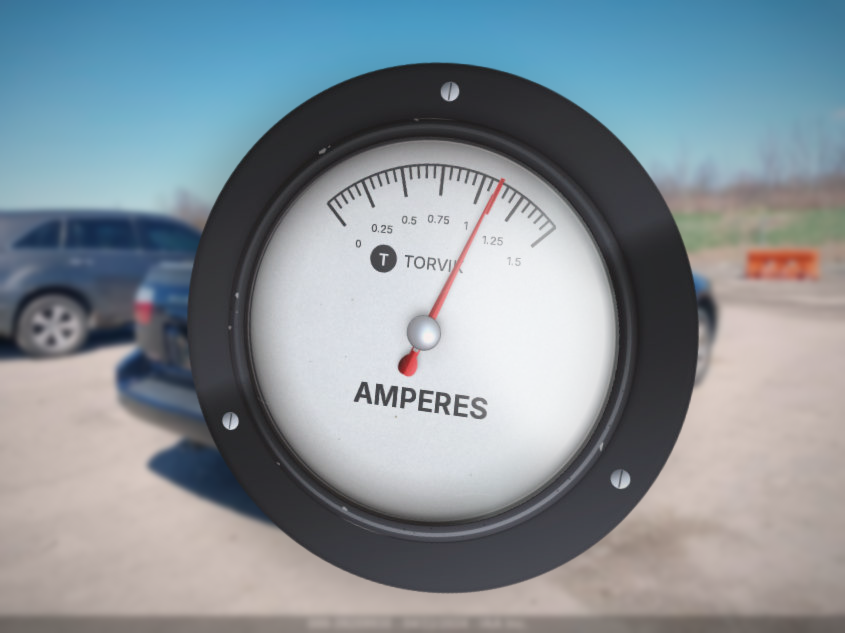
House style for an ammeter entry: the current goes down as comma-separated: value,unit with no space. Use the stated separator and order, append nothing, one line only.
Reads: 1.1,A
